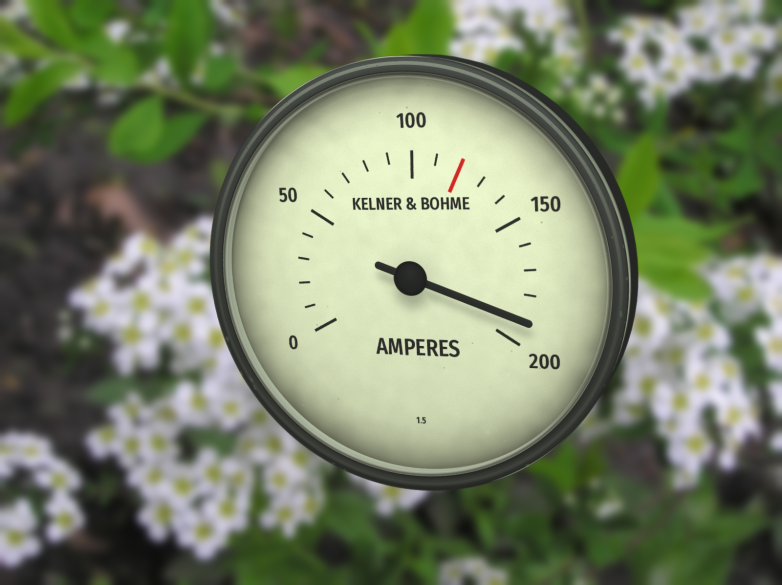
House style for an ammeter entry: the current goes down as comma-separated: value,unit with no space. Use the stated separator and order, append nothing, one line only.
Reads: 190,A
